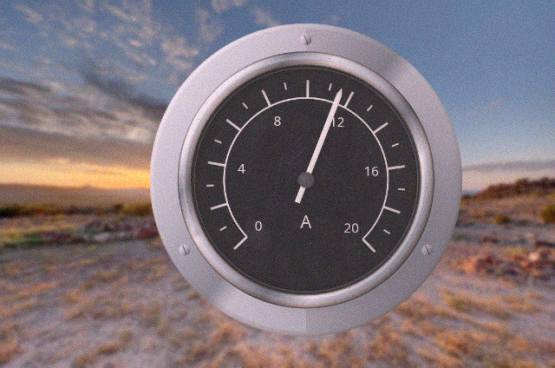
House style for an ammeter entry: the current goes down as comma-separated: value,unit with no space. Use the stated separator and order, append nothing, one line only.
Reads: 11.5,A
